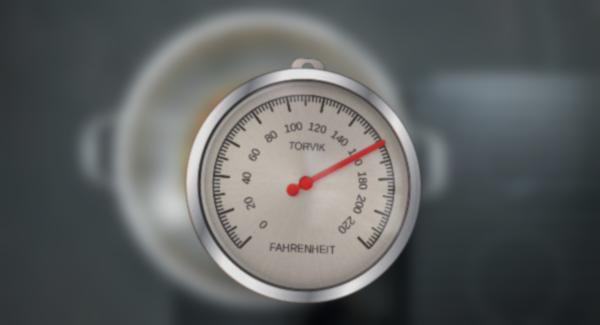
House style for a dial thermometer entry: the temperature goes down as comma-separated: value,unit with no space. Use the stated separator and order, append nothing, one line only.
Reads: 160,°F
